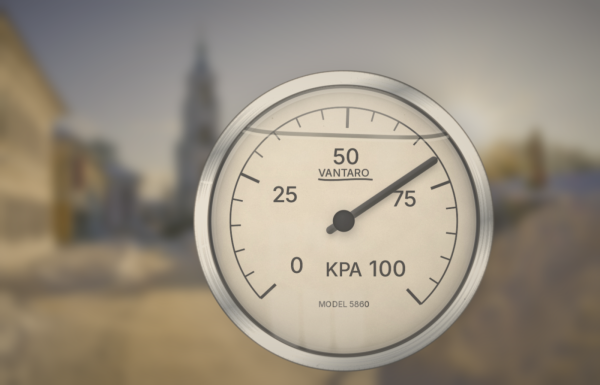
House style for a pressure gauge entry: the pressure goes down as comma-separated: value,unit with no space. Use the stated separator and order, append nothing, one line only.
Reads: 70,kPa
